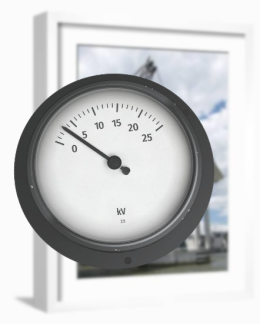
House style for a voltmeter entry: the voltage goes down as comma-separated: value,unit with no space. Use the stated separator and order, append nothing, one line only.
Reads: 3,kV
